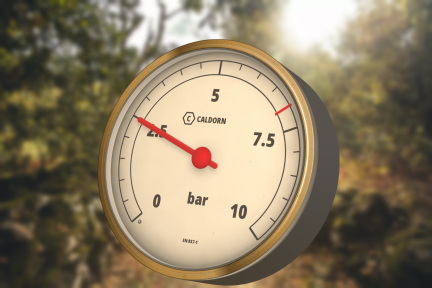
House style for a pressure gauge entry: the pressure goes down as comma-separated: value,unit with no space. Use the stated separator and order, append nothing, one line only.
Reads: 2.5,bar
